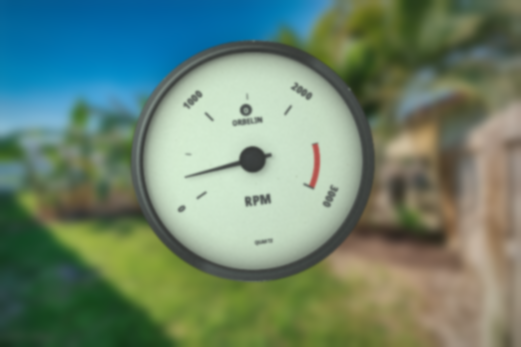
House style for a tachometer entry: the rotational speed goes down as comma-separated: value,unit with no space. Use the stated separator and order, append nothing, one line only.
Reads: 250,rpm
